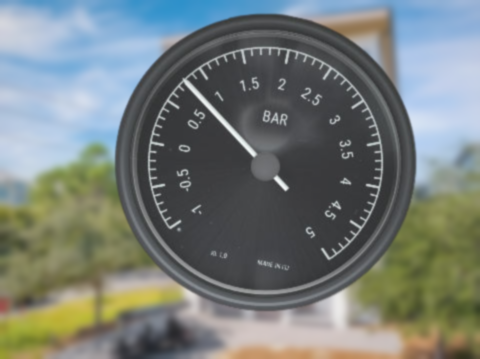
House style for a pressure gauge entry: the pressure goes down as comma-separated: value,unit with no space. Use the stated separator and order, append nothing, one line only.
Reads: 0.8,bar
